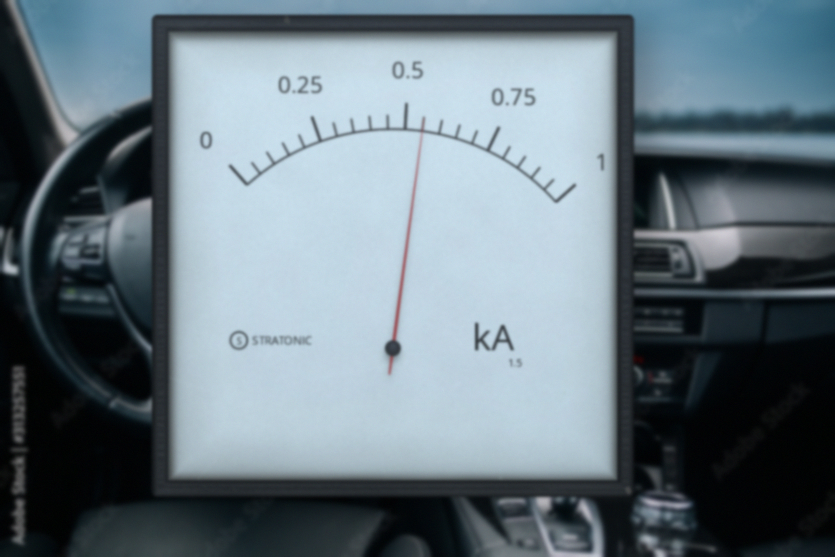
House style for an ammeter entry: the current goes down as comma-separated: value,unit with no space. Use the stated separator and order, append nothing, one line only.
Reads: 0.55,kA
